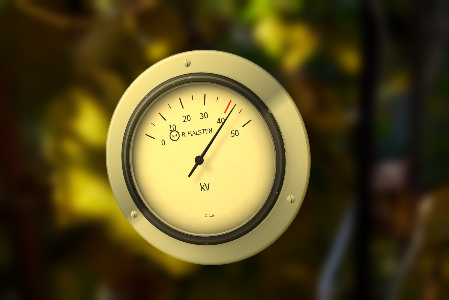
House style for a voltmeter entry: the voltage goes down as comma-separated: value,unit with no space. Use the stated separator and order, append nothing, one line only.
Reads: 42.5,kV
